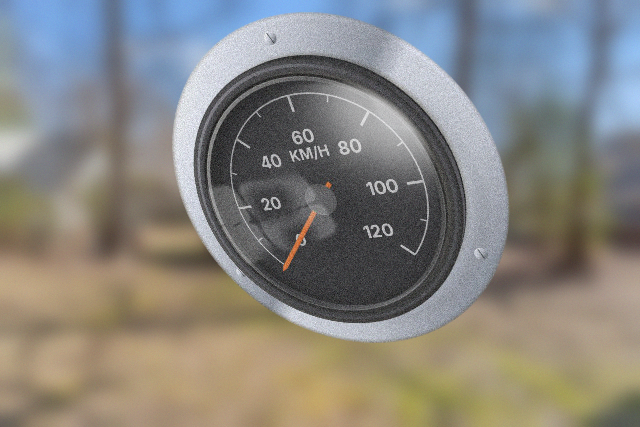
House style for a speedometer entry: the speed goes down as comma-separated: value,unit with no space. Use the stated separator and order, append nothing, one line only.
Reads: 0,km/h
